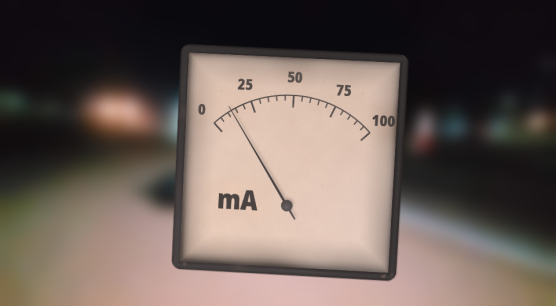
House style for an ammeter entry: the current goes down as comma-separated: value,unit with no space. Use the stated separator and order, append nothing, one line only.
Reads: 12.5,mA
